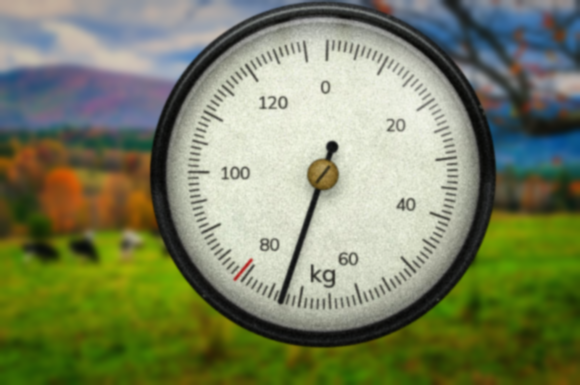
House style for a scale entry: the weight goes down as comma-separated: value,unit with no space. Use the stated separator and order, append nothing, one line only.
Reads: 73,kg
